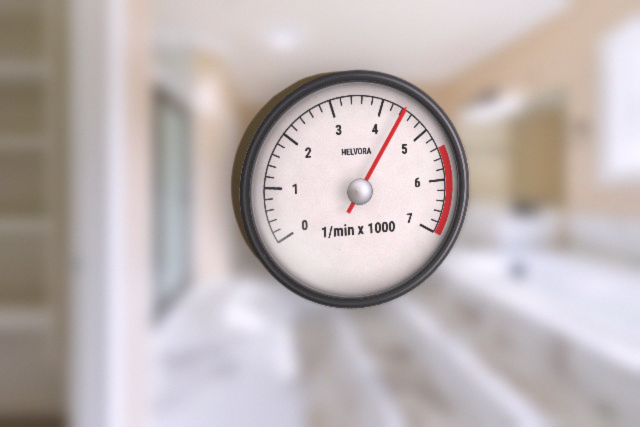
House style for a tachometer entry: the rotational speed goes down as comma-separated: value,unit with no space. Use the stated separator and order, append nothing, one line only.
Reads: 4400,rpm
